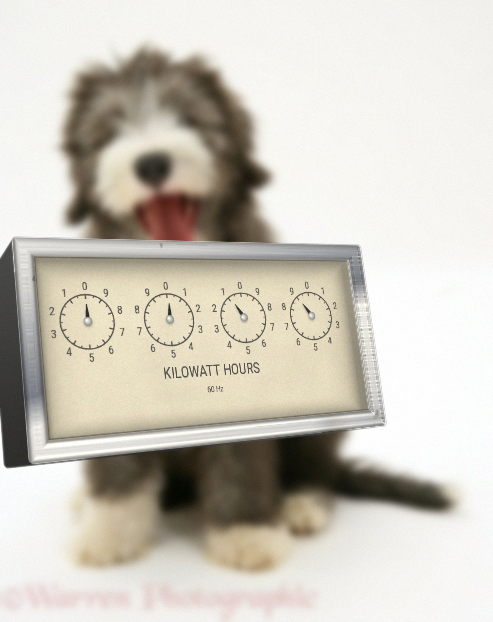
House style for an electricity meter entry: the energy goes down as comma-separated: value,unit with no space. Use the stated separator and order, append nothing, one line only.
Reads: 9,kWh
